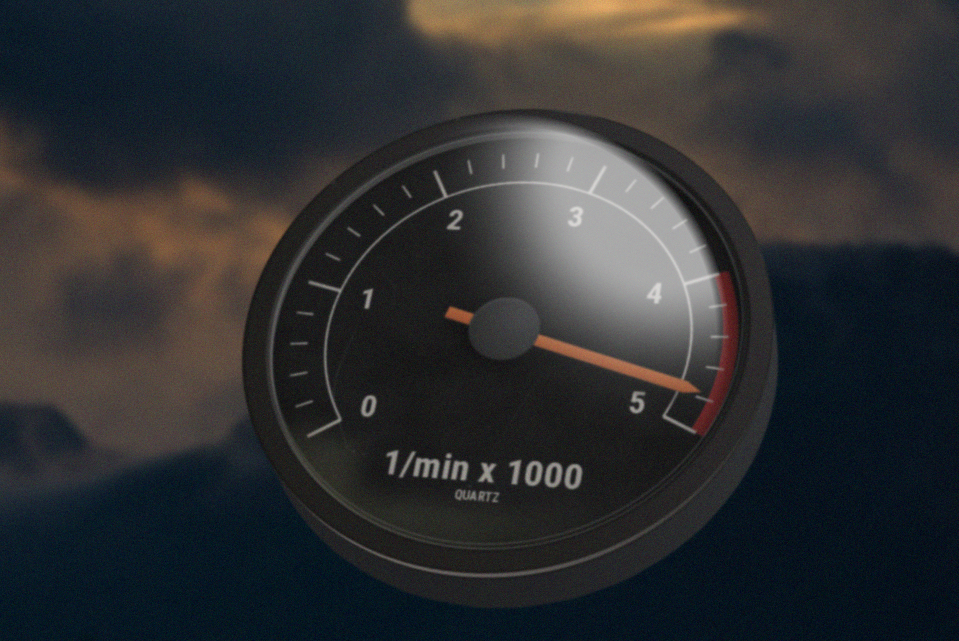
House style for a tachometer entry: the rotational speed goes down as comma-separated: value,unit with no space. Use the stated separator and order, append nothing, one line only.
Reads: 4800,rpm
